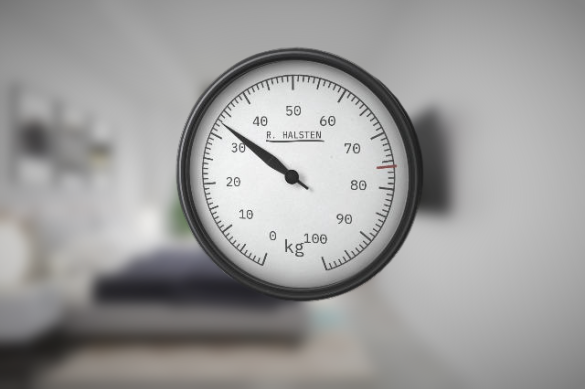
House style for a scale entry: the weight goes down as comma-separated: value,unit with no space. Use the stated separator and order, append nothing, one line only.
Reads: 33,kg
